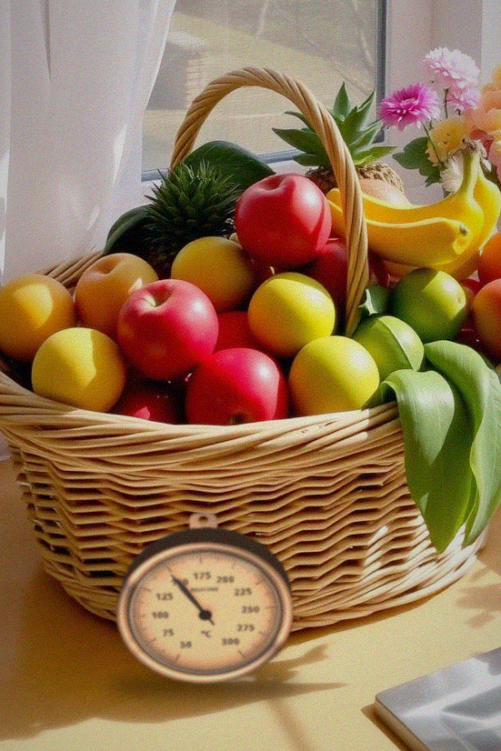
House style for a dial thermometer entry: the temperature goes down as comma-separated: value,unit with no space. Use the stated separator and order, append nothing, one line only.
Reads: 150,°C
